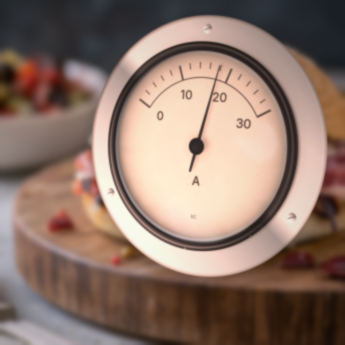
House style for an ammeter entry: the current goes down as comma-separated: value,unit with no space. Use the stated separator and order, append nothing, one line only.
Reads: 18,A
